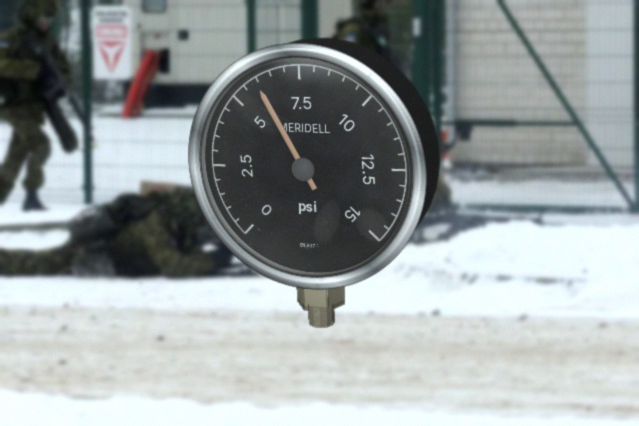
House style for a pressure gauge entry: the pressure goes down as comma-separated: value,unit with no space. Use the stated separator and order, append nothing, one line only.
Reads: 6,psi
